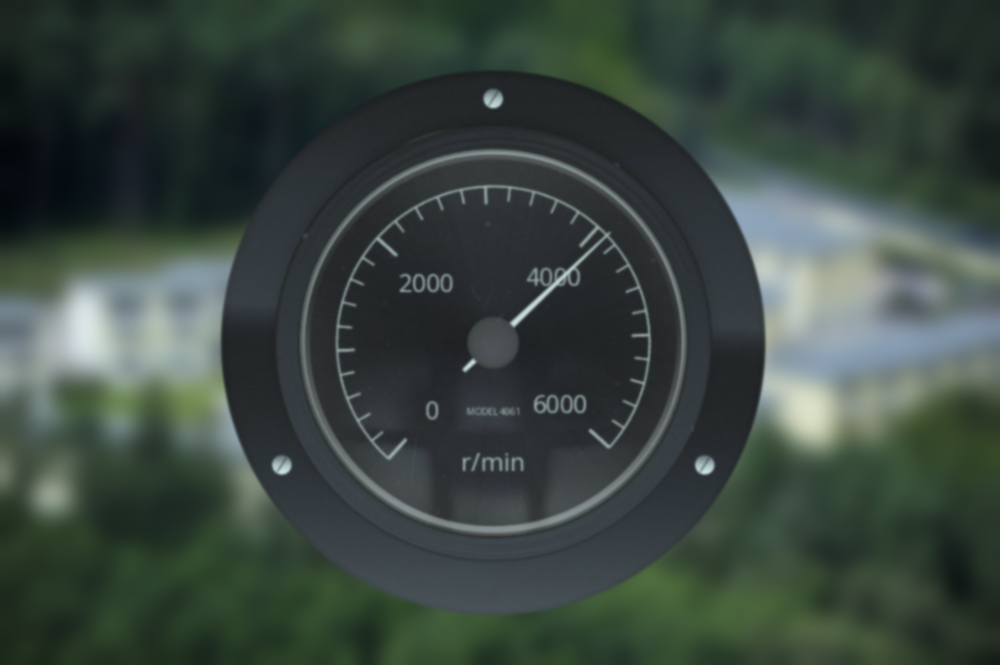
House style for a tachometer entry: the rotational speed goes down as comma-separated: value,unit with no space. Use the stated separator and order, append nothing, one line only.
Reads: 4100,rpm
